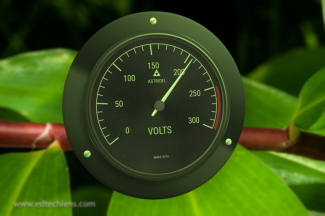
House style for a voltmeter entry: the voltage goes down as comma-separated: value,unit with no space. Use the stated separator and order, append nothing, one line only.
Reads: 205,V
